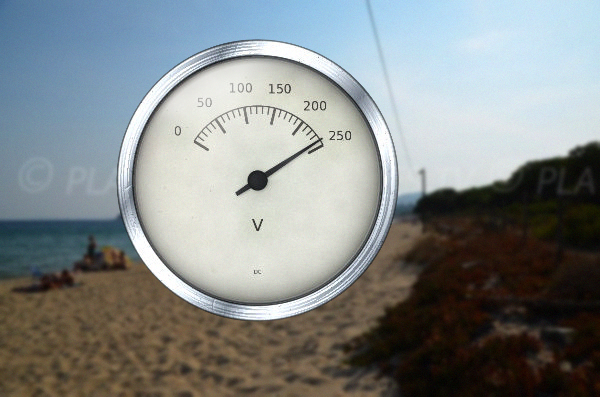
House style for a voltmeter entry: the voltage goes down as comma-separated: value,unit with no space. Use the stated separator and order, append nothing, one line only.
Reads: 240,V
